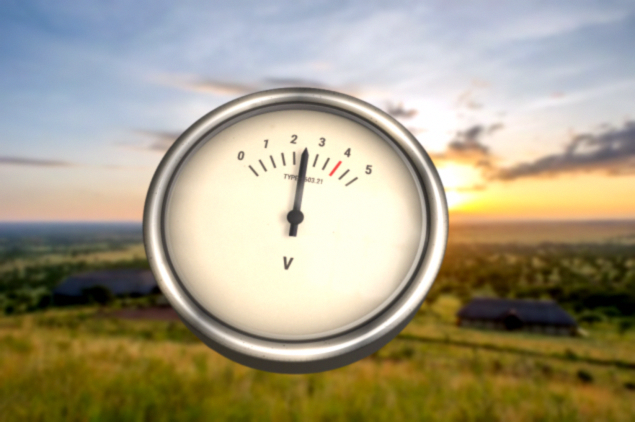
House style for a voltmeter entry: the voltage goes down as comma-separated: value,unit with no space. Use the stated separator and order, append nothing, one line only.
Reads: 2.5,V
